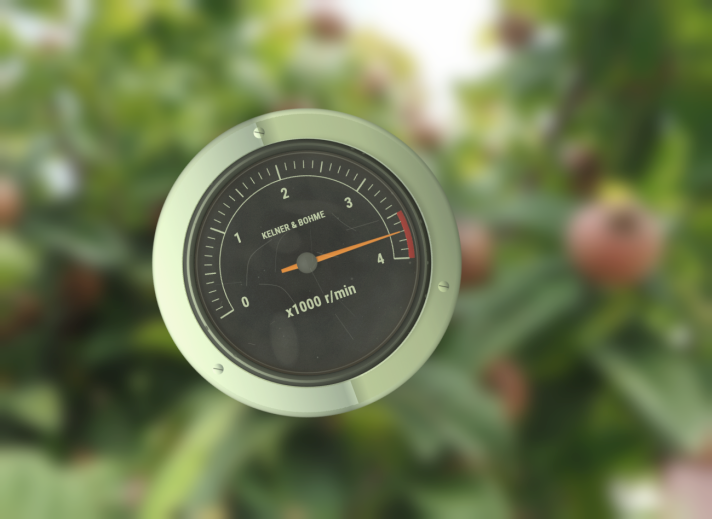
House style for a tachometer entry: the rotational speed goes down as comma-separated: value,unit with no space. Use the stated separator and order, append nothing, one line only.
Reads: 3700,rpm
